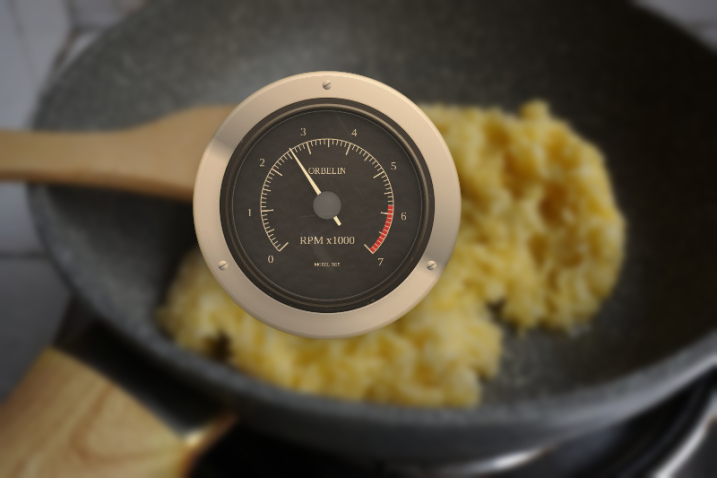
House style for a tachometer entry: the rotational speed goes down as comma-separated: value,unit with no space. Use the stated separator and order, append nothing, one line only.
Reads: 2600,rpm
